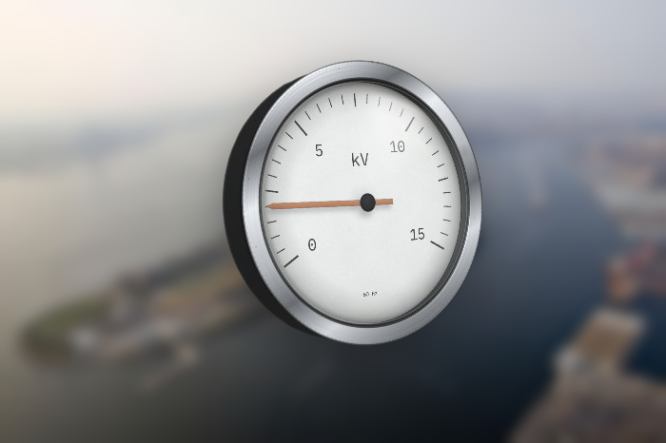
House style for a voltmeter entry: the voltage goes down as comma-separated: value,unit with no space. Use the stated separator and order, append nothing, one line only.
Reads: 2,kV
